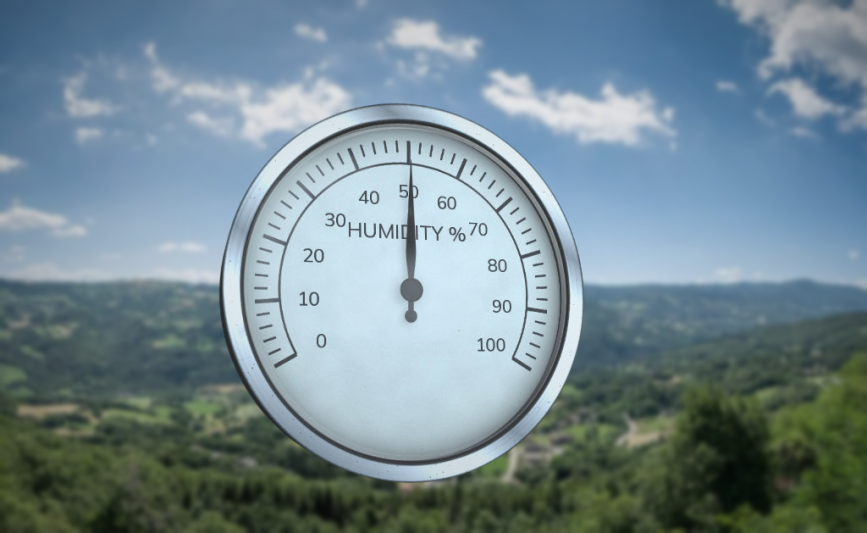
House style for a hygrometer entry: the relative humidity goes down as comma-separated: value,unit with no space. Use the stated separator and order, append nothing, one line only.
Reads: 50,%
